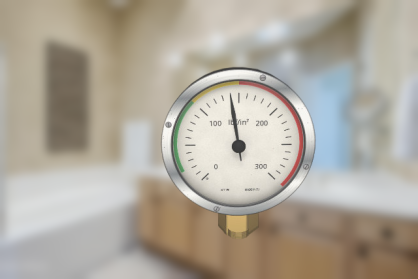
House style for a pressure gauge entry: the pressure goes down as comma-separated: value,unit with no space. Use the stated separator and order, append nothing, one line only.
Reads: 140,psi
